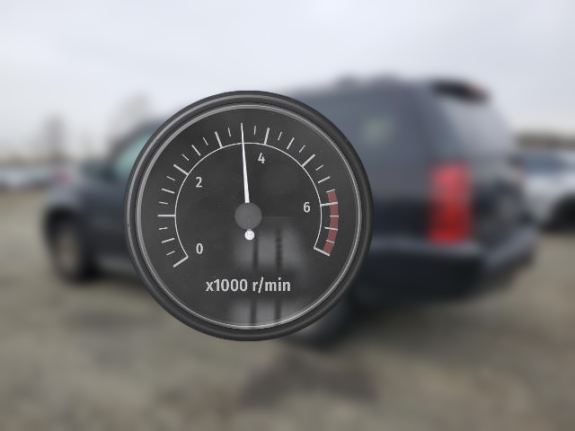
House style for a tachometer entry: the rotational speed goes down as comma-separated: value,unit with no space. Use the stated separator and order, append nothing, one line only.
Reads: 3500,rpm
